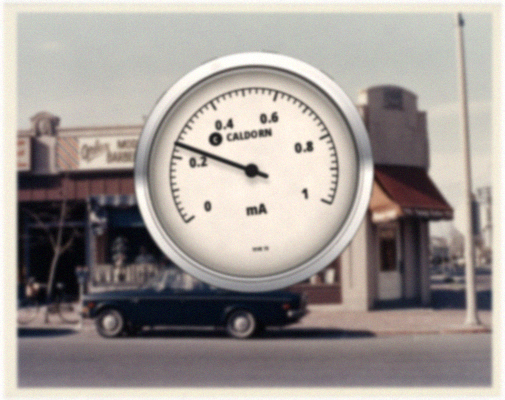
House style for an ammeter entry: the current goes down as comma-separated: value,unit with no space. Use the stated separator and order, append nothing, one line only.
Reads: 0.24,mA
